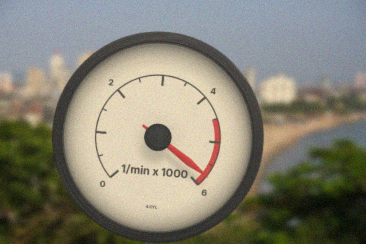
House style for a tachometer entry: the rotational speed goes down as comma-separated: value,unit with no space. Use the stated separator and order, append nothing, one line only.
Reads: 5750,rpm
